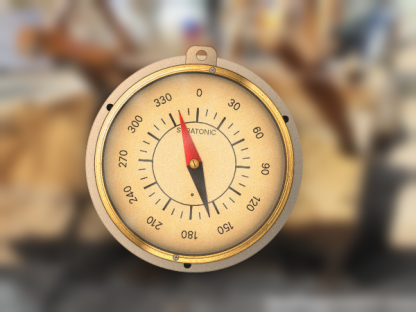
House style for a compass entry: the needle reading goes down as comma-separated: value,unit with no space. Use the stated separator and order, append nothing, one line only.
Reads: 340,°
